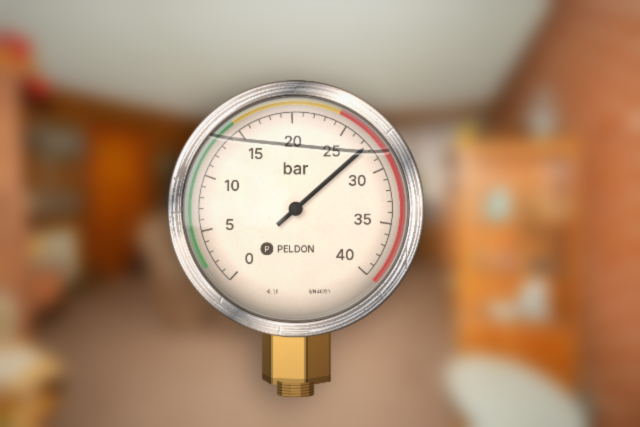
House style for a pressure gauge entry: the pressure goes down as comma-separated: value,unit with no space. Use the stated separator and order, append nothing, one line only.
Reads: 27.5,bar
